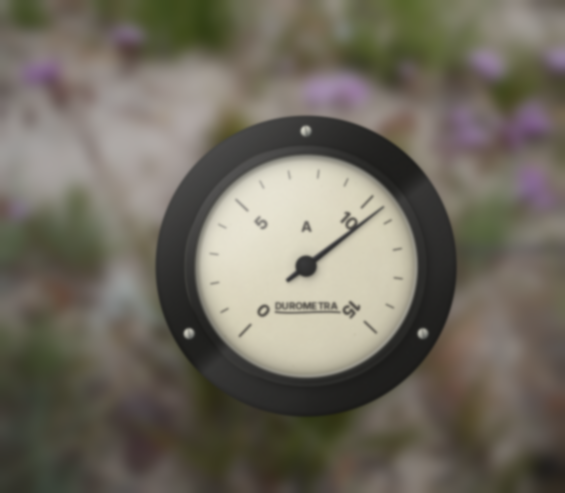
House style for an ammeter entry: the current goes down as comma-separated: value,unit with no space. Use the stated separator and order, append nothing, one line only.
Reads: 10.5,A
